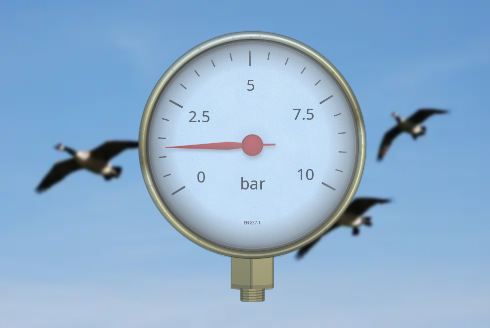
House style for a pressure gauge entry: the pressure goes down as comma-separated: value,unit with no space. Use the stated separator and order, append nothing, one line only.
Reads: 1.25,bar
